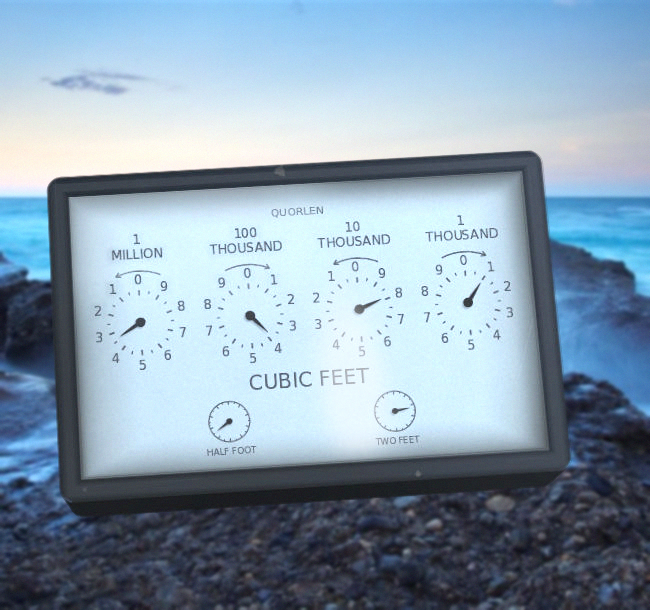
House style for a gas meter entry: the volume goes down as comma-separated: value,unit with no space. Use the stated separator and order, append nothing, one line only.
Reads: 338100,ft³
